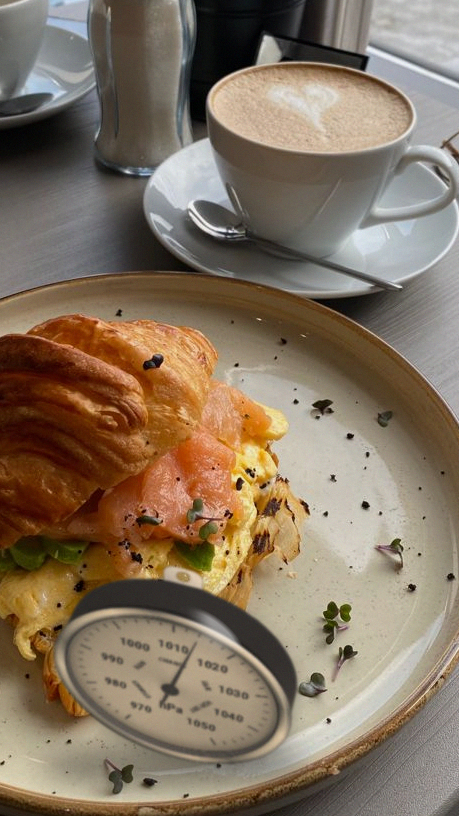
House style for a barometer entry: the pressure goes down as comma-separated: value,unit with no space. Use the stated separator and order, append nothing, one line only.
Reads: 1014,hPa
